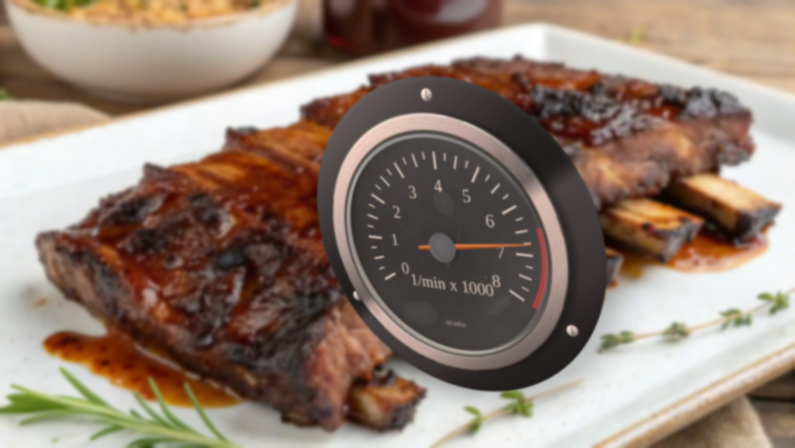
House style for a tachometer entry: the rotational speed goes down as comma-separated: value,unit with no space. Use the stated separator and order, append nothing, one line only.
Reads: 6750,rpm
